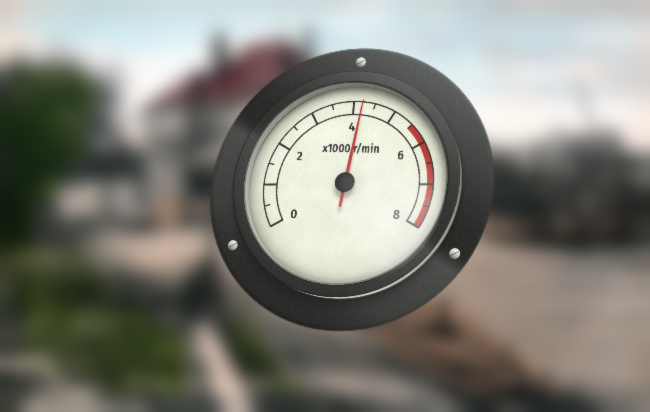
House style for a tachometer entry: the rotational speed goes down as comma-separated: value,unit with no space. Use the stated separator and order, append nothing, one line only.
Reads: 4250,rpm
